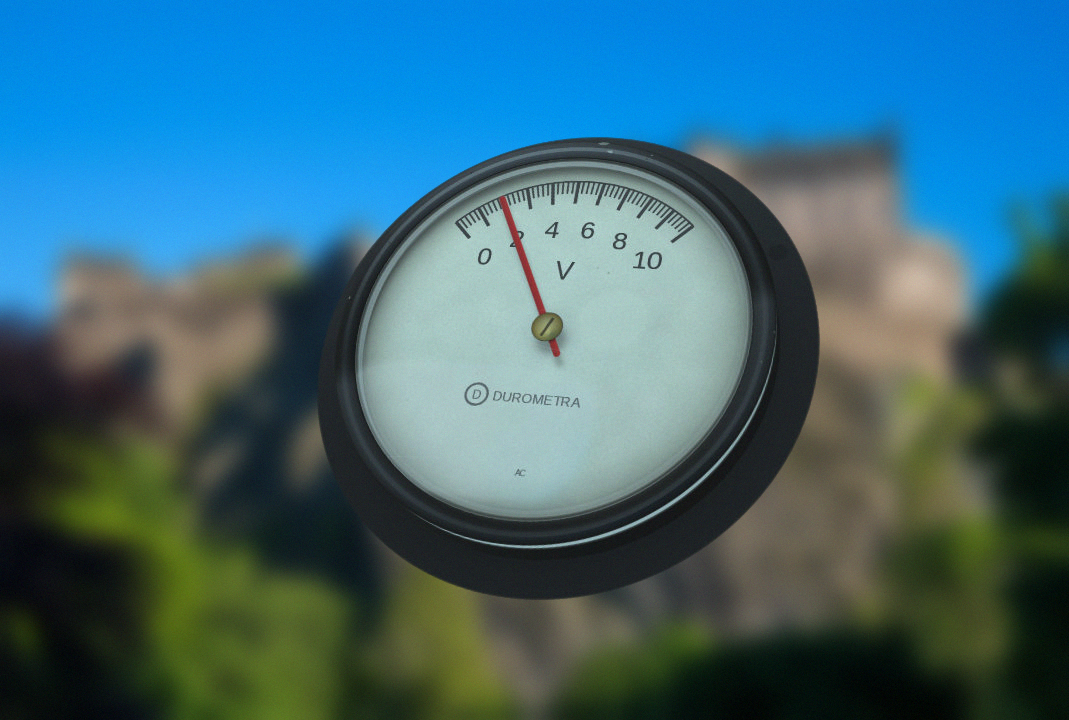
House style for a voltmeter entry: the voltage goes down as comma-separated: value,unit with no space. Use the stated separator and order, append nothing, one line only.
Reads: 2,V
